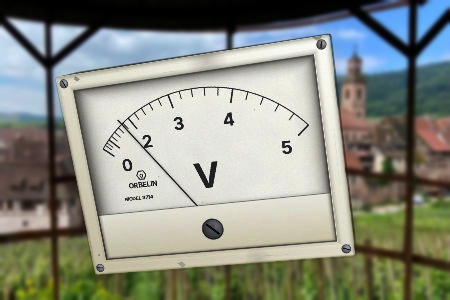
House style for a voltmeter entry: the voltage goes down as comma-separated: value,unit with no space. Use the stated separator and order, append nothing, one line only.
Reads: 1.8,V
